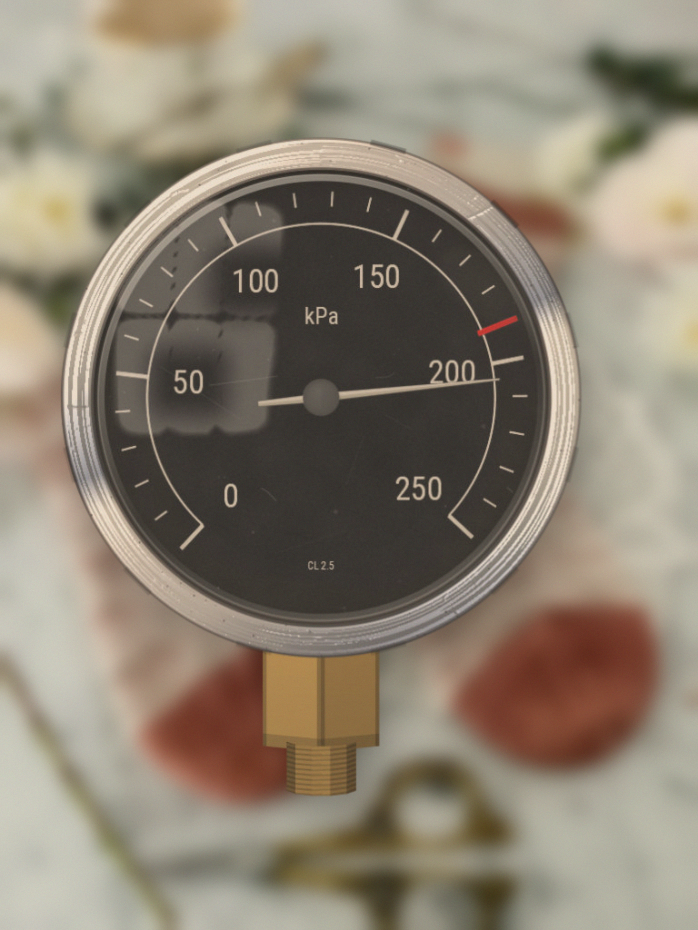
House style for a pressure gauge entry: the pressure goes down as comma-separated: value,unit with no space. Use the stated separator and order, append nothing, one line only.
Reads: 205,kPa
